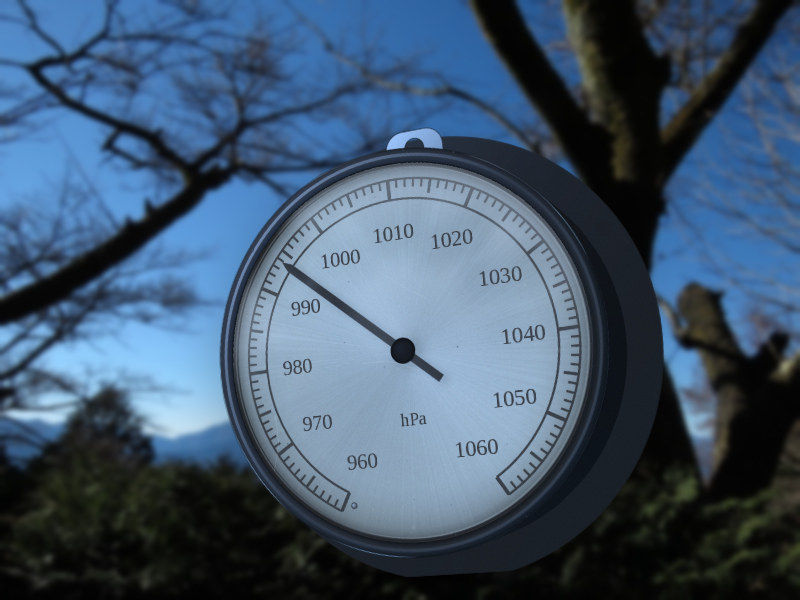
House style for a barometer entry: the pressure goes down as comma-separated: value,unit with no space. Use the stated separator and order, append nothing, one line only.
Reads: 994,hPa
